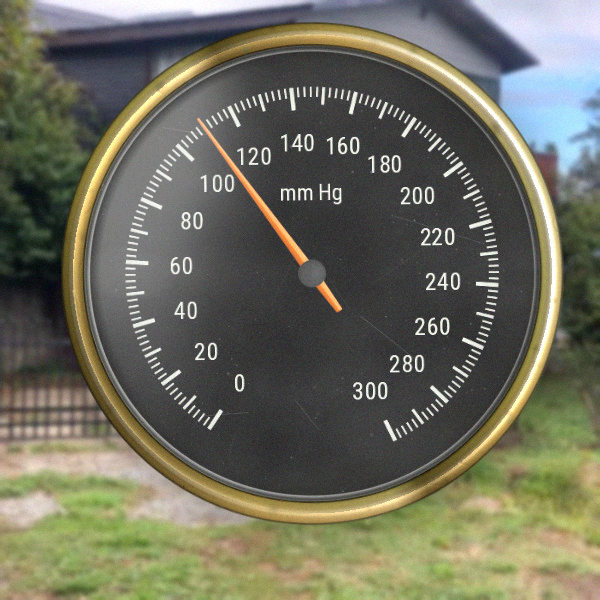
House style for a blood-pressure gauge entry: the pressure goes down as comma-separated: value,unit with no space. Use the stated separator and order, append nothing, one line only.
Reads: 110,mmHg
